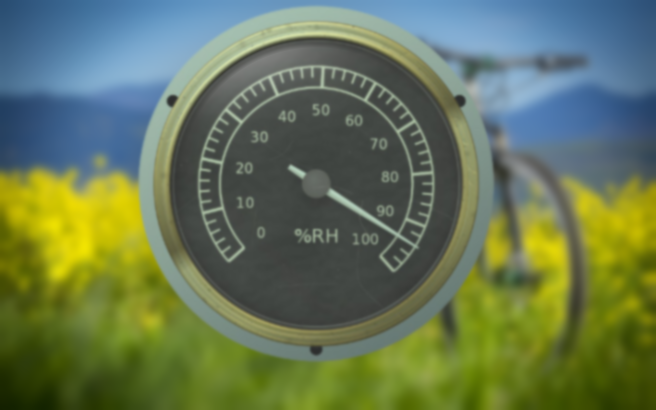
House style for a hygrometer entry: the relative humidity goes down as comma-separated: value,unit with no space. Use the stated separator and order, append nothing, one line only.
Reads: 94,%
